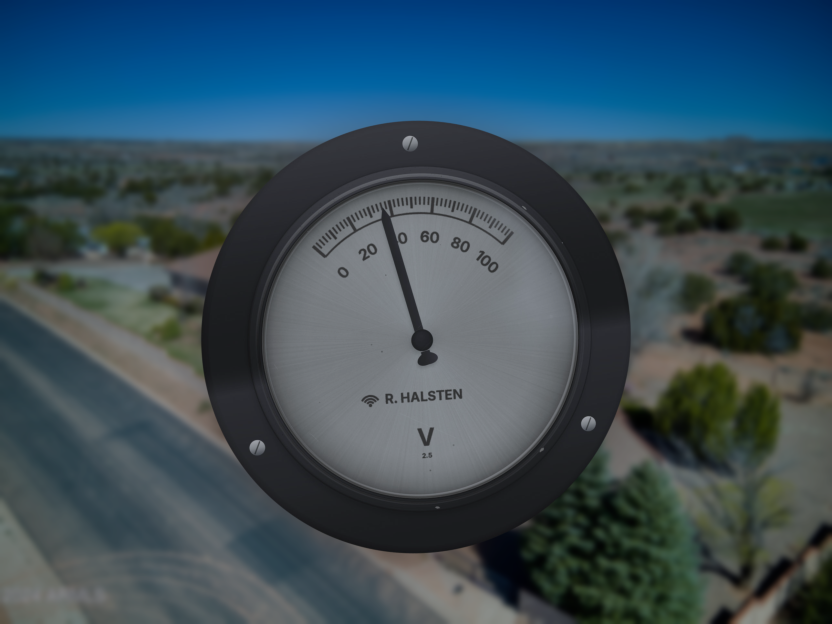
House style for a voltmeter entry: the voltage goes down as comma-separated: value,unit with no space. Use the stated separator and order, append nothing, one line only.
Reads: 36,V
